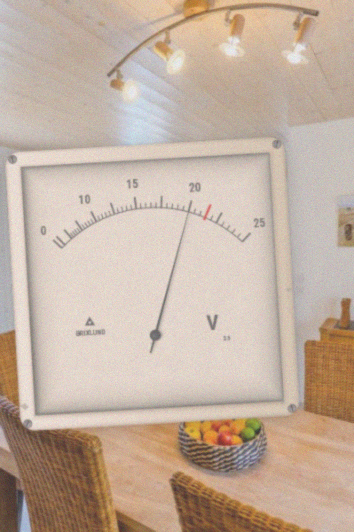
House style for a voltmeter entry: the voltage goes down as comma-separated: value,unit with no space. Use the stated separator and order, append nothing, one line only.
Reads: 20,V
